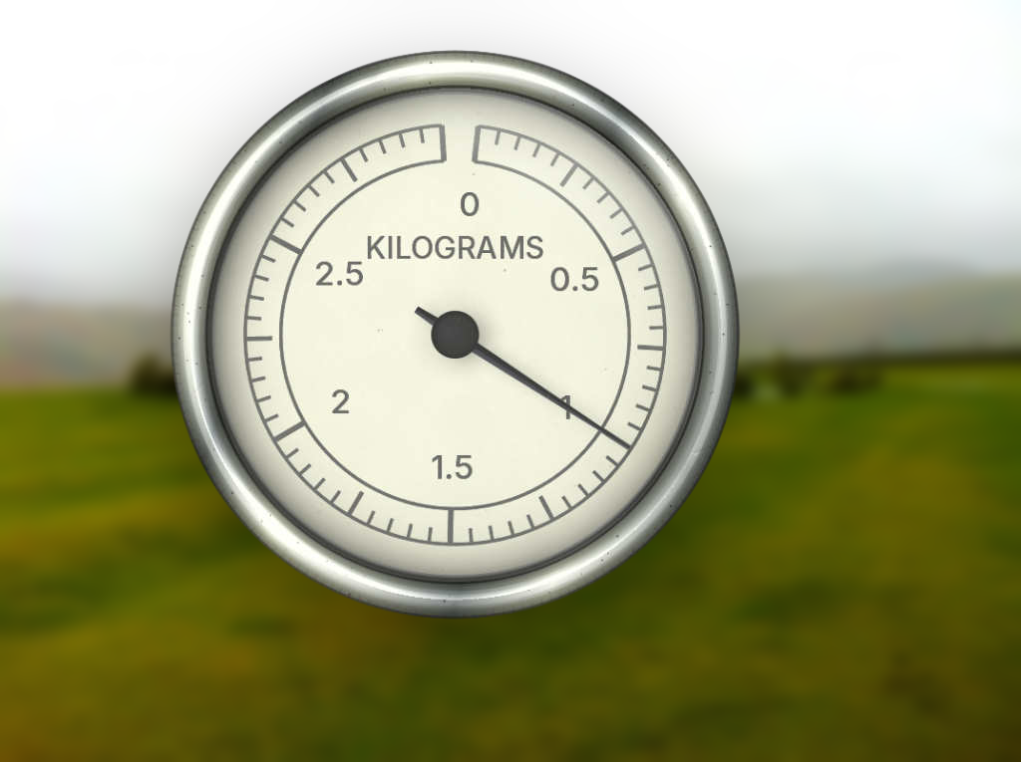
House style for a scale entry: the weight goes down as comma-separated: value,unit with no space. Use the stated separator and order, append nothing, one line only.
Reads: 1,kg
